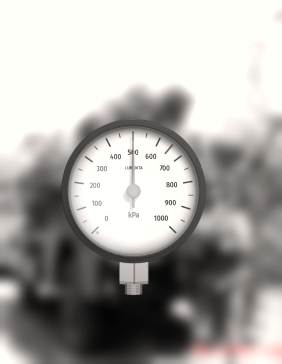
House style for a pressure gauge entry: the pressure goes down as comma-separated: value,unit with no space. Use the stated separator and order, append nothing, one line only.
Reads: 500,kPa
